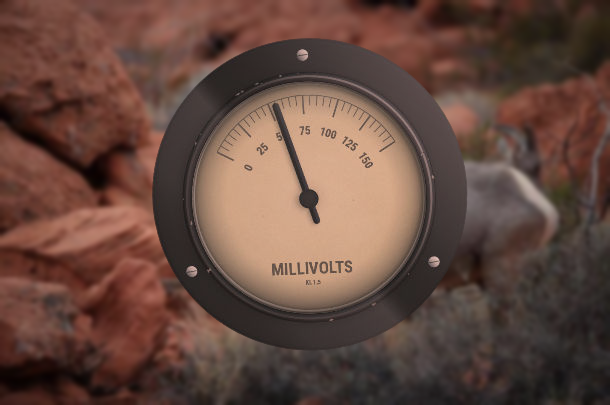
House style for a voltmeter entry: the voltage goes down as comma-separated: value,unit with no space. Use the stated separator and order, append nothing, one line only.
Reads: 55,mV
